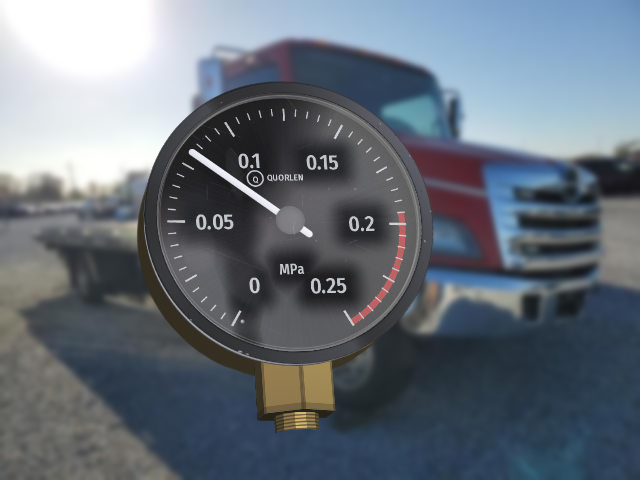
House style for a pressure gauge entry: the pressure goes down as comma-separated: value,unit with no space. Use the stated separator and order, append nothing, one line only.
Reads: 0.08,MPa
